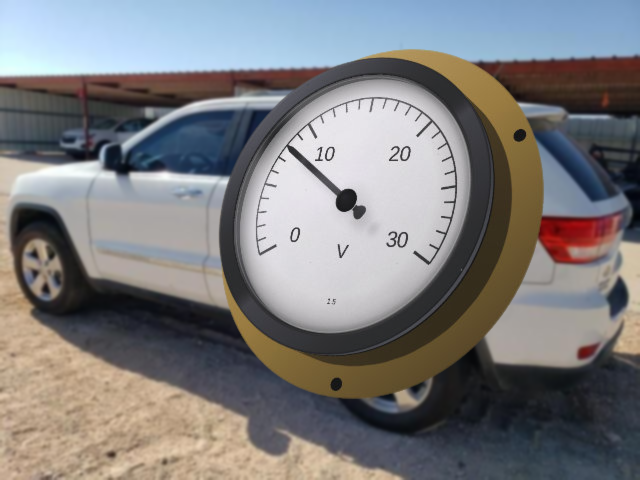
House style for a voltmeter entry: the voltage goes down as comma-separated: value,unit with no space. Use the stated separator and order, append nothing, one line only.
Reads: 8,V
